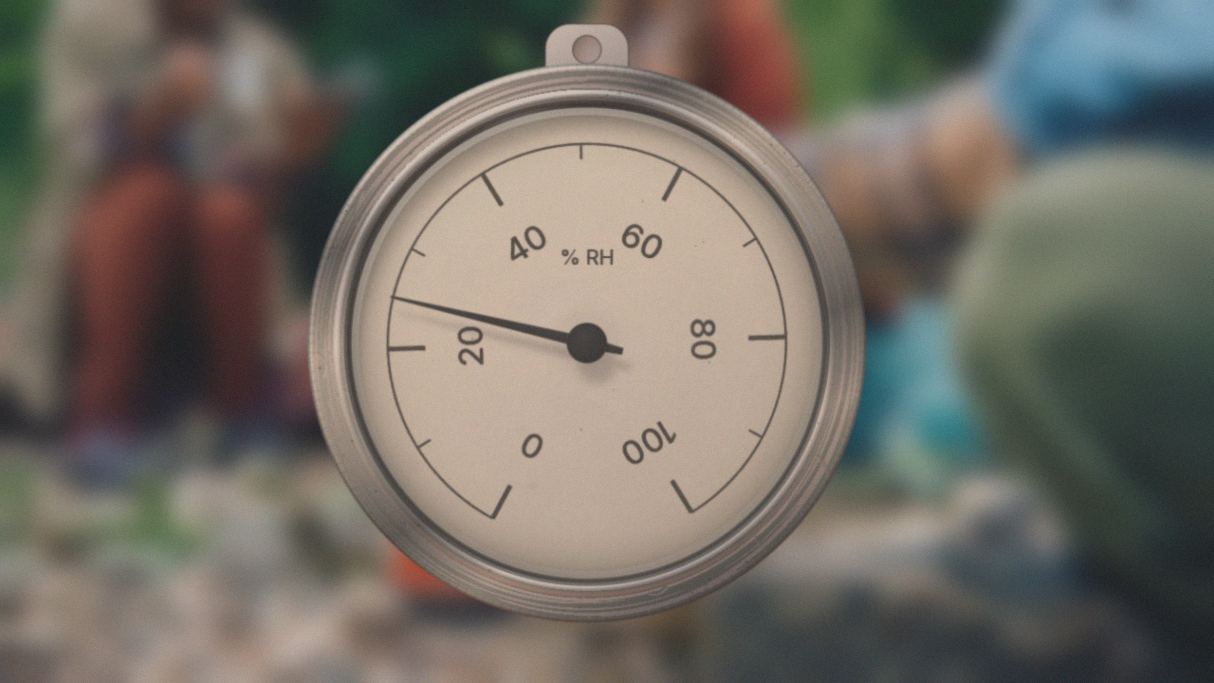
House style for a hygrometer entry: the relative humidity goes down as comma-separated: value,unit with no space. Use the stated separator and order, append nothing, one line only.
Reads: 25,%
